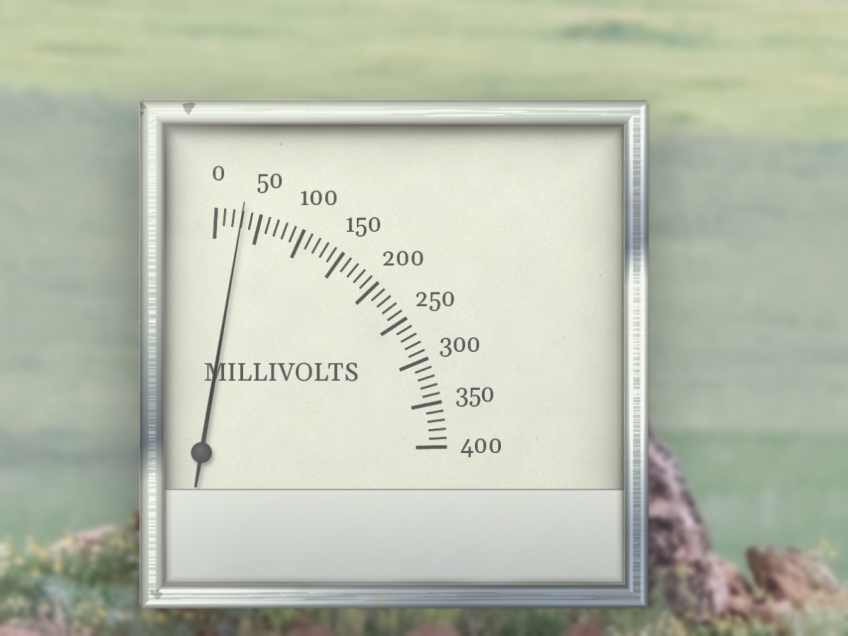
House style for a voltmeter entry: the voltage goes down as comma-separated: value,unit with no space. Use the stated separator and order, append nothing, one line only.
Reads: 30,mV
